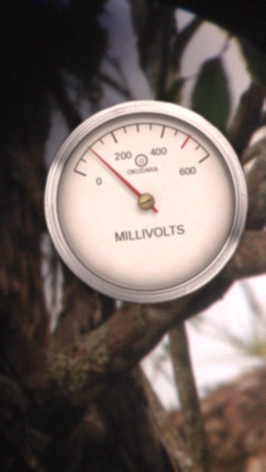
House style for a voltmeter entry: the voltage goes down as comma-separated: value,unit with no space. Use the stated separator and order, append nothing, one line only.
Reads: 100,mV
